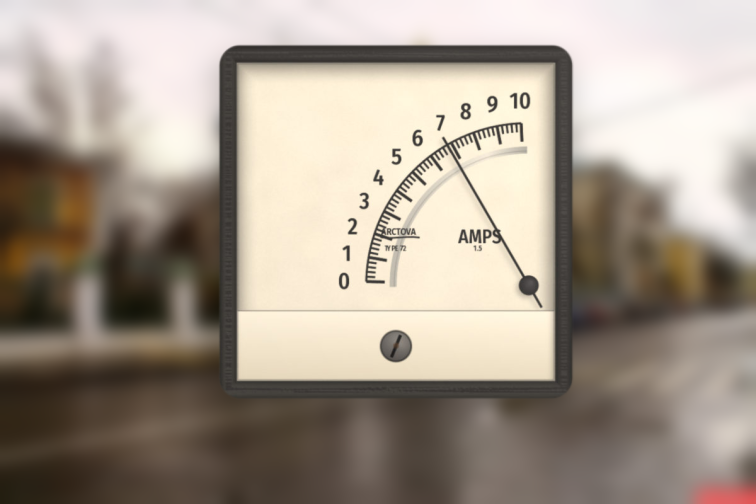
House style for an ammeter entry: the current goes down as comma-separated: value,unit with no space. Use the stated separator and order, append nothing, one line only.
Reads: 6.8,A
